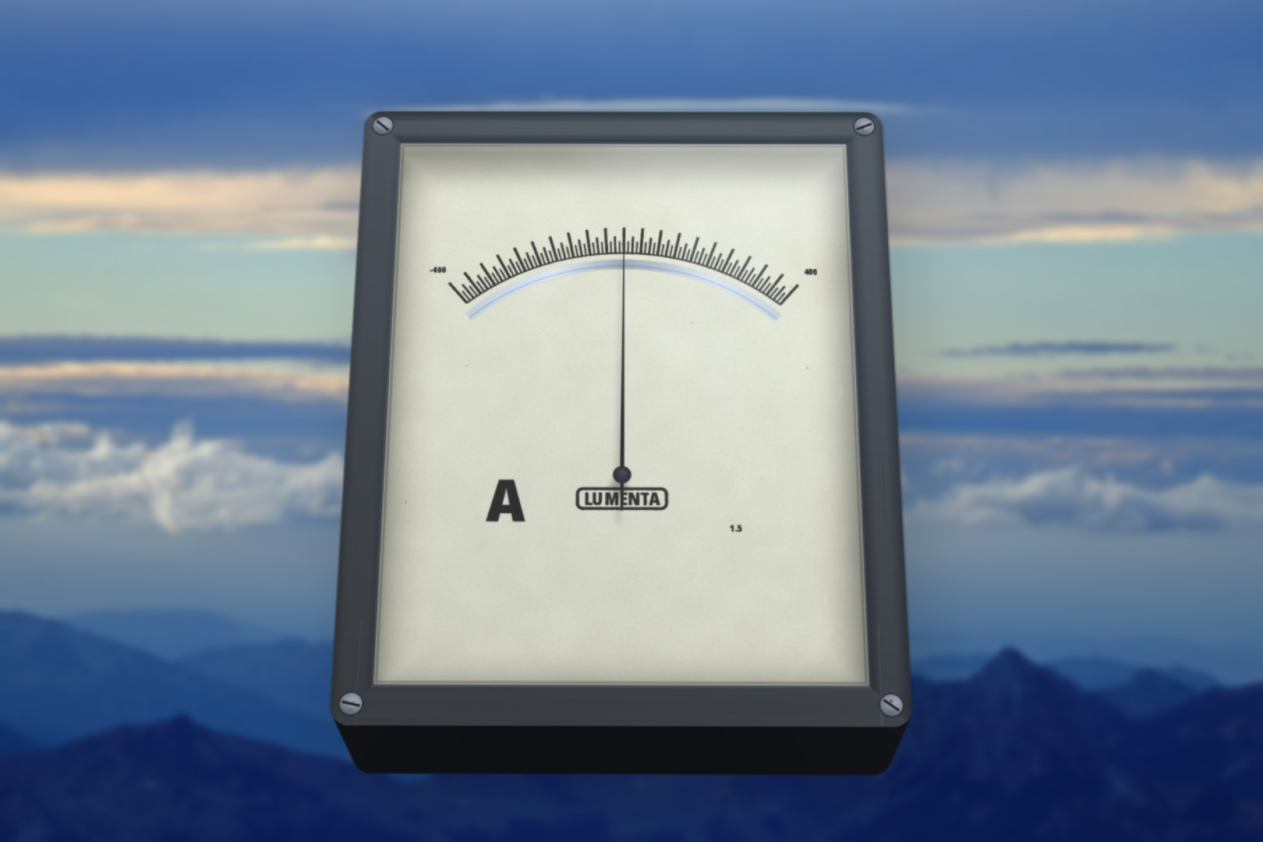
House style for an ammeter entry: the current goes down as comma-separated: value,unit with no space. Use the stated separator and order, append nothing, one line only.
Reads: 0,A
